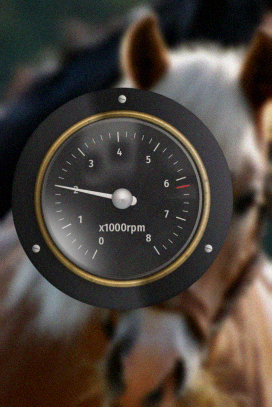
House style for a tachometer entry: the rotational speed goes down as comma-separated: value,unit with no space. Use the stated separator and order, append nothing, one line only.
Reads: 2000,rpm
